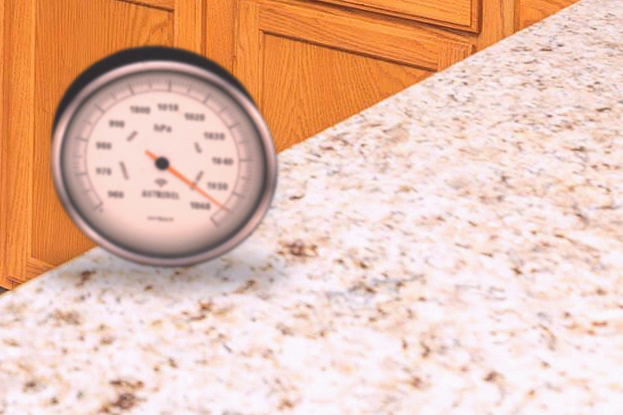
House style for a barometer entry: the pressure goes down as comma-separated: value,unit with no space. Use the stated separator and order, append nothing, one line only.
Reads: 1055,hPa
